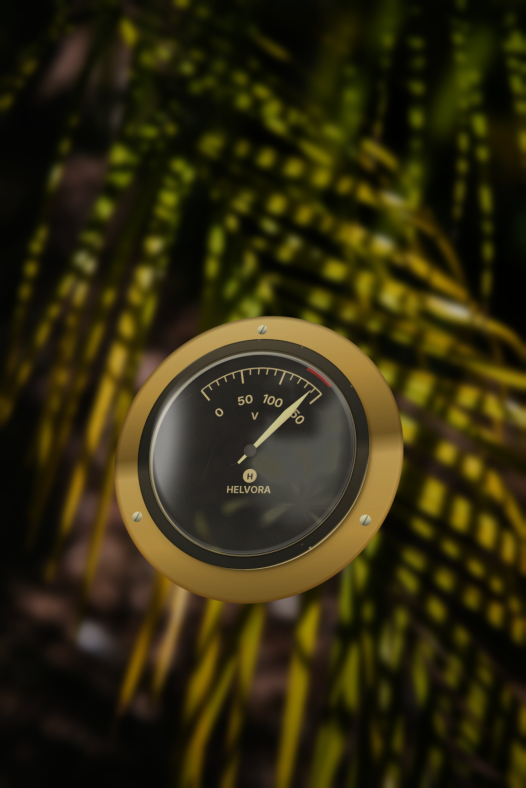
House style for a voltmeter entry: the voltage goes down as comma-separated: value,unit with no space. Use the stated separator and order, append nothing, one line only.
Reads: 140,V
